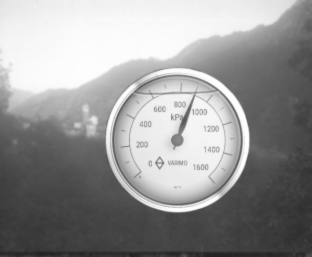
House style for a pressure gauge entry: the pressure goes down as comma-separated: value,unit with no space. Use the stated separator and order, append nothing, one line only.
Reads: 900,kPa
